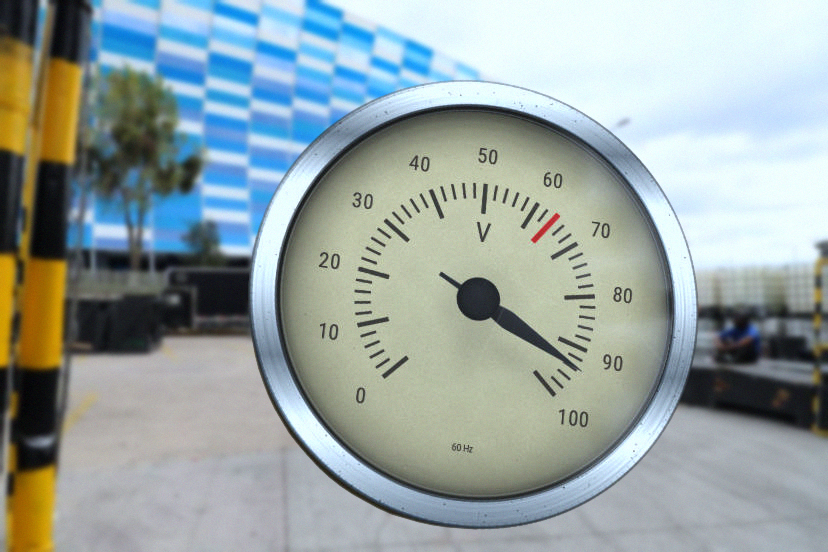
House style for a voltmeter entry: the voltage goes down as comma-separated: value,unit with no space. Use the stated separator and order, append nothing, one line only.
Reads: 94,V
